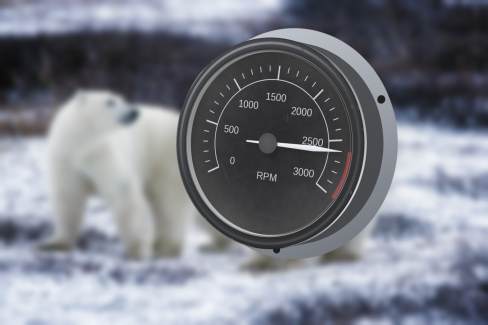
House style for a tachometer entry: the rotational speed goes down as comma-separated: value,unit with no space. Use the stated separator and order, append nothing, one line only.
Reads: 2600,rpm
